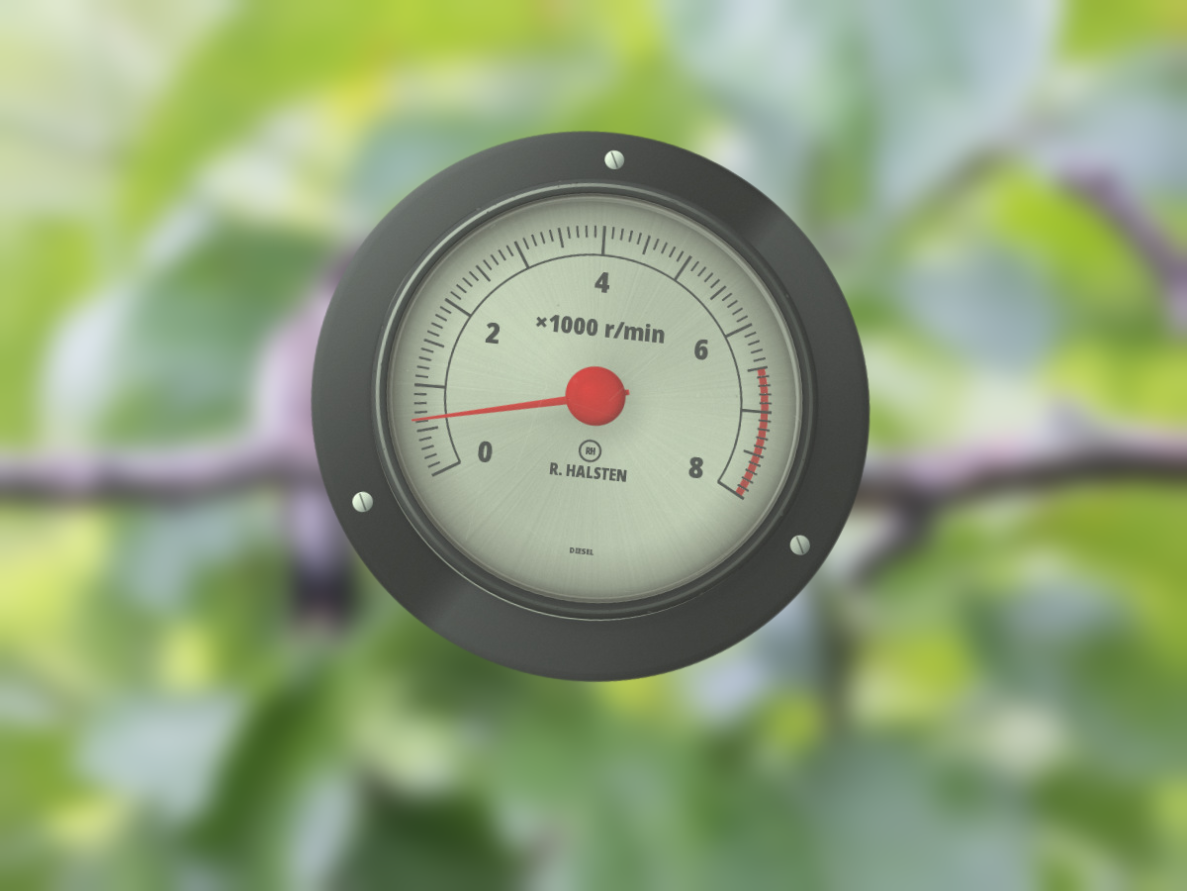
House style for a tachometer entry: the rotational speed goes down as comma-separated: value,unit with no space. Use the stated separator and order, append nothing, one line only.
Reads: 600,rpm
